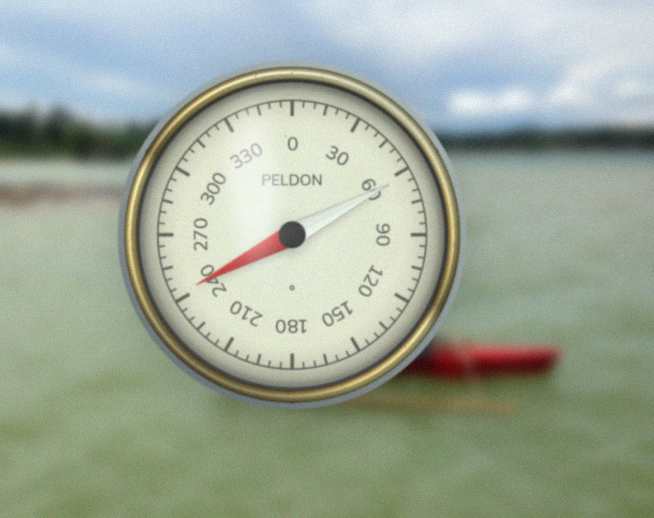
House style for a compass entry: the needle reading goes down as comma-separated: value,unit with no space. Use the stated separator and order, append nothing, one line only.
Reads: 242.5,°
